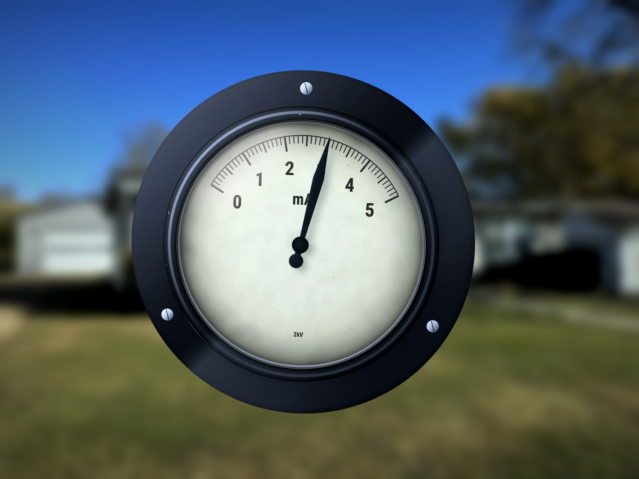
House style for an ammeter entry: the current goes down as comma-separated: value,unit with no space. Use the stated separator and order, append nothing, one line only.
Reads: 3,mA
